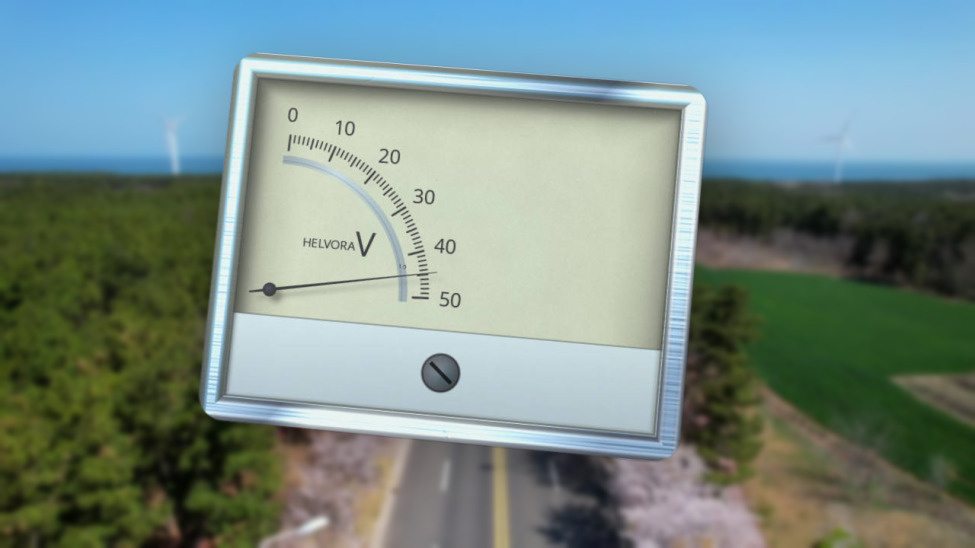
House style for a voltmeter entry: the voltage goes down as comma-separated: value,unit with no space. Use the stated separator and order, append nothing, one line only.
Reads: 45,V
